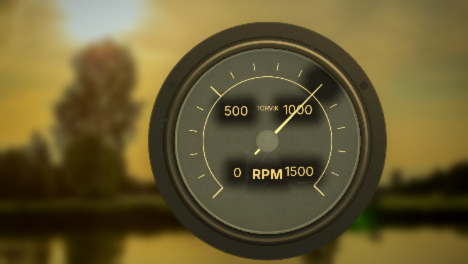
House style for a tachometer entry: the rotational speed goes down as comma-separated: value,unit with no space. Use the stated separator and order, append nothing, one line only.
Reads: 1000,rpm
